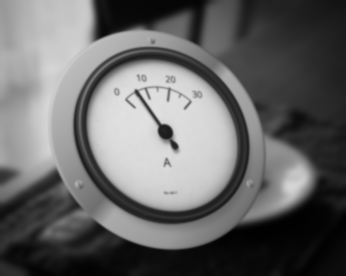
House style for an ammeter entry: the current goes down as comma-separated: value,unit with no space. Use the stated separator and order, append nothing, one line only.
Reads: 5,A
